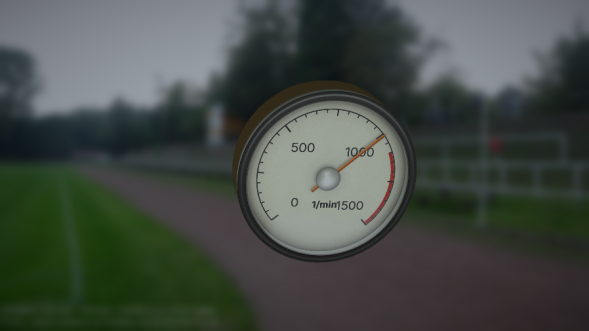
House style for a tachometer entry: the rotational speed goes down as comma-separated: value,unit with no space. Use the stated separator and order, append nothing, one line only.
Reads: 1000,rpm
